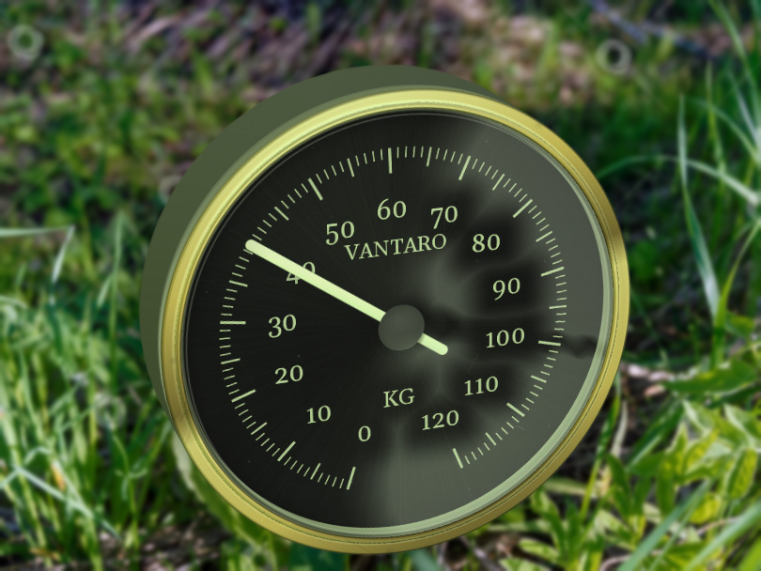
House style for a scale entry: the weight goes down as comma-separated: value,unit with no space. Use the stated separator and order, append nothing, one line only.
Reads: 40,kg
